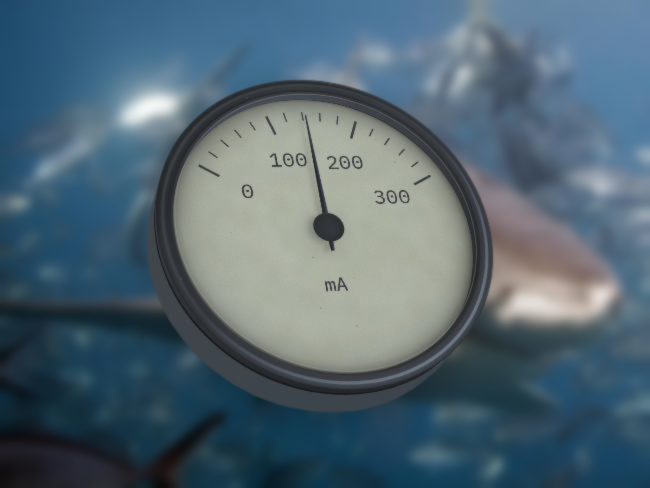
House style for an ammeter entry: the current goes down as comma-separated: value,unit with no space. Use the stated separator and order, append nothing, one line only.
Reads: 140,mA
